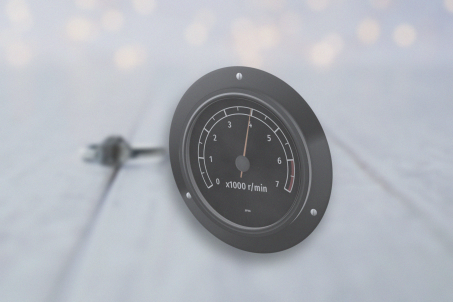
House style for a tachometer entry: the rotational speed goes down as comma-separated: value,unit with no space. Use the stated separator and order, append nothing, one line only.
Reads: 4000,rpm
